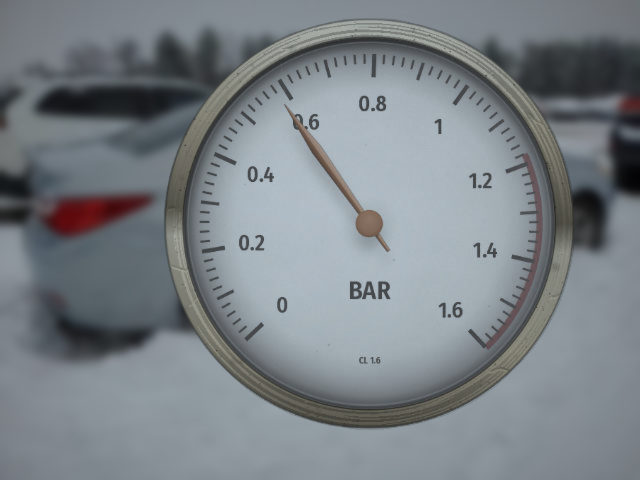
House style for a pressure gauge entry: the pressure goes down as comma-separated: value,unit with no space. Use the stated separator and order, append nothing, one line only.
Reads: 0.58,bar
